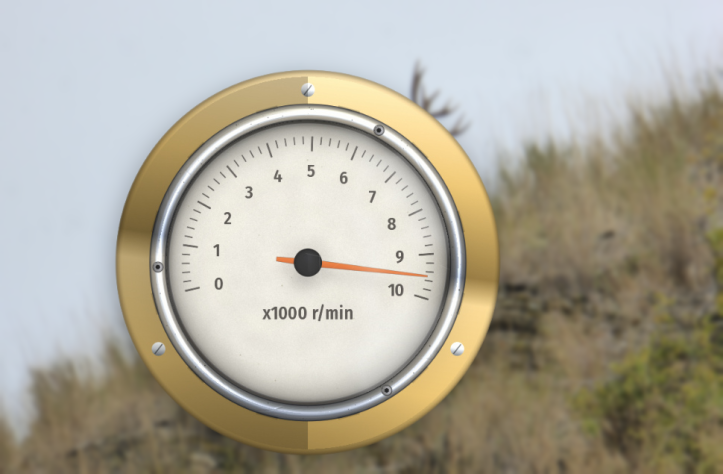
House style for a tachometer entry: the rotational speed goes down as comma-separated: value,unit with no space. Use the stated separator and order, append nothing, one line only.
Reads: 9500,rpm
